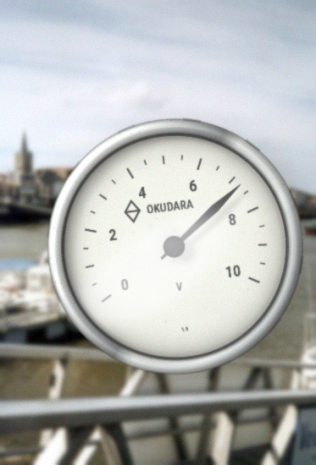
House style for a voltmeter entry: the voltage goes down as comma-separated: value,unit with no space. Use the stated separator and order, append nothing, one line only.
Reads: 7.25,V
